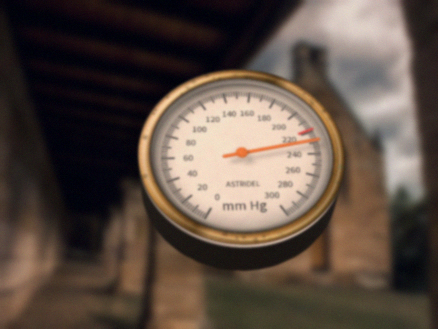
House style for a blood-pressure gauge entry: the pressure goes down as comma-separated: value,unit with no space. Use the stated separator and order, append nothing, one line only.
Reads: 230,mmHg
